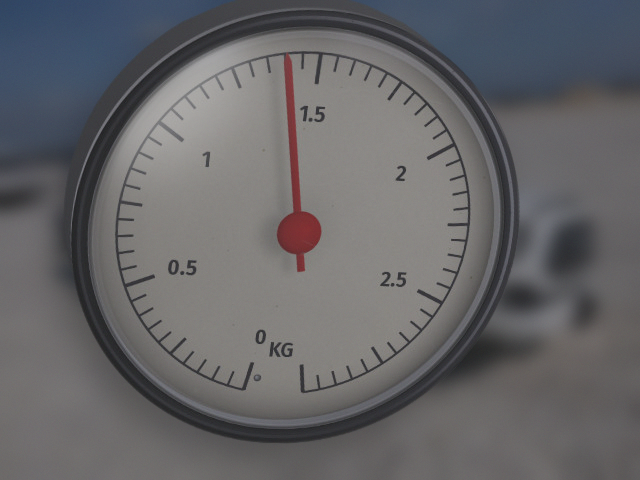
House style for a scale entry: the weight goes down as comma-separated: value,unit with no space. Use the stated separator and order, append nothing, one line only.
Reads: 1.4,kg
